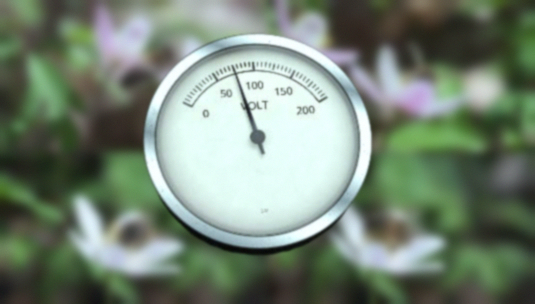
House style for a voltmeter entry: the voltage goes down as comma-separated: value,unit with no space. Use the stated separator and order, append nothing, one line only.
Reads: 75,V
